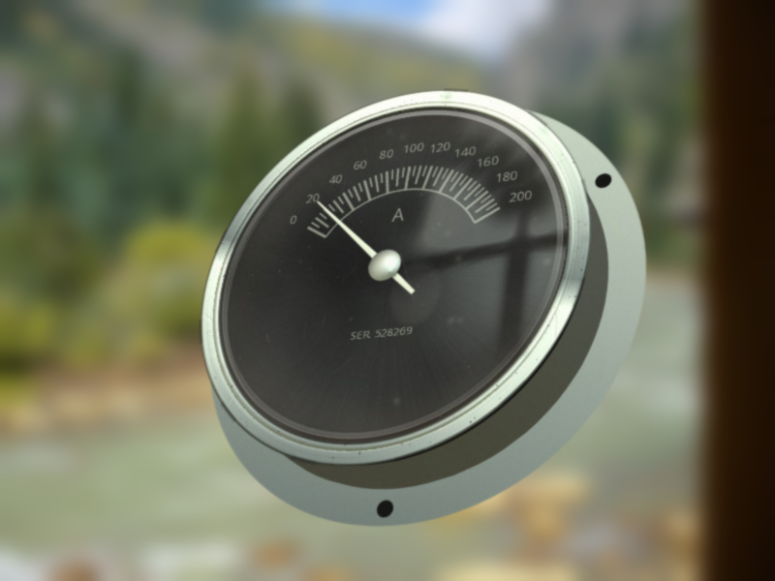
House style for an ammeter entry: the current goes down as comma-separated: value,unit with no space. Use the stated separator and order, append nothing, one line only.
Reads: 20,A
